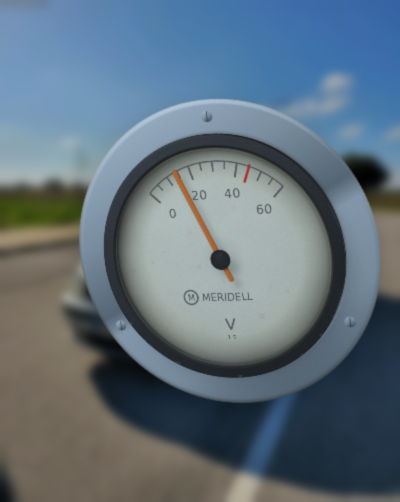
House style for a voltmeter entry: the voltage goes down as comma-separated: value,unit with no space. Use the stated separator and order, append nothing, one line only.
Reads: 15,V
